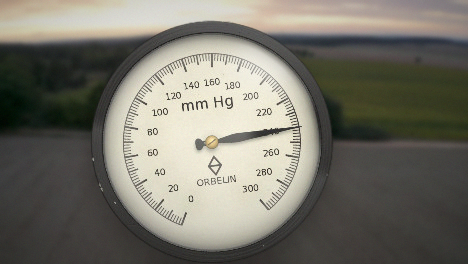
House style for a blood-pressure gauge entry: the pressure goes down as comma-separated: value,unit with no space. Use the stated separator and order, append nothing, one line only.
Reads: 240,mmHg
